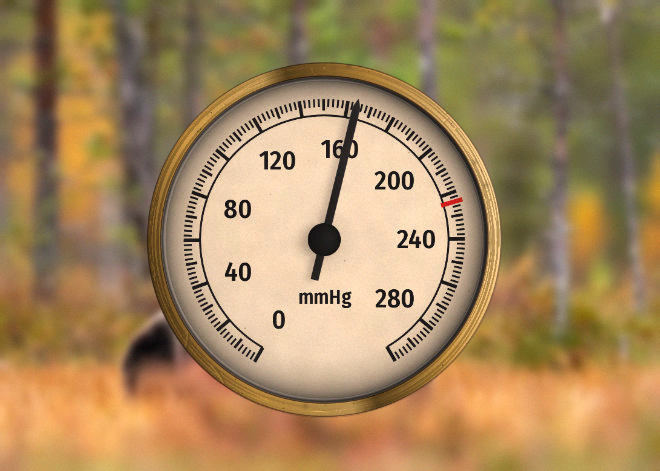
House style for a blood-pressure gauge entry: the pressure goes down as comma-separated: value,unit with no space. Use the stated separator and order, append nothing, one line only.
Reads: 164,mmHg
